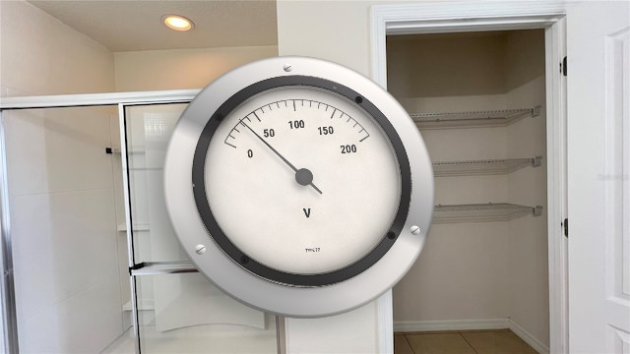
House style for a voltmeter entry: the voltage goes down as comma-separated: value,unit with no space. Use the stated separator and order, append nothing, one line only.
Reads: 30,V
